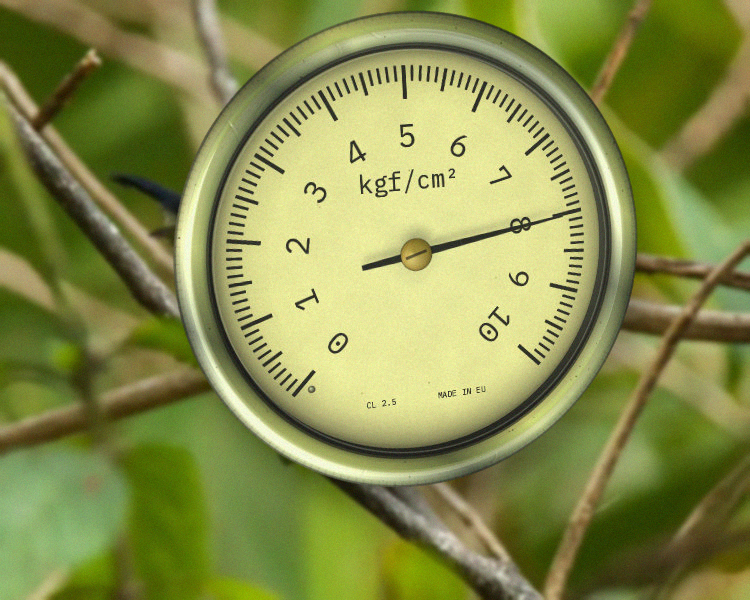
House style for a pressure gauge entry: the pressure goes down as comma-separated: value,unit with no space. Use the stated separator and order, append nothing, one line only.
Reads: 8,kg/cm²
